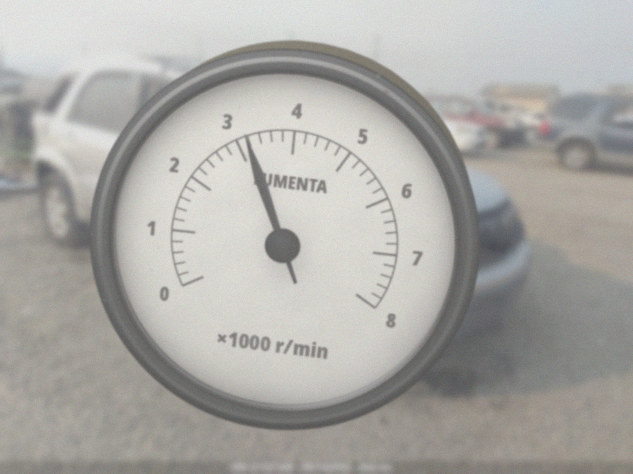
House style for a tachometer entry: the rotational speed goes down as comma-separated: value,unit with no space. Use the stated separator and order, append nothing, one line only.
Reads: 3200,rpm
